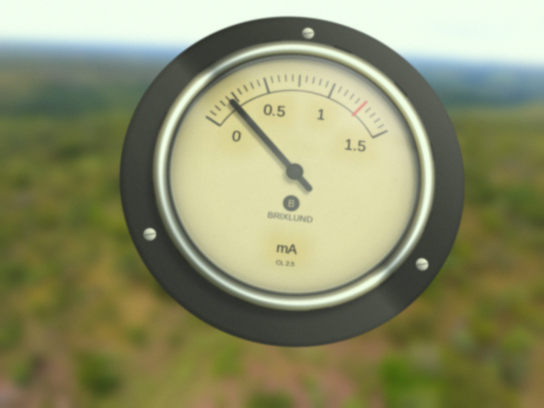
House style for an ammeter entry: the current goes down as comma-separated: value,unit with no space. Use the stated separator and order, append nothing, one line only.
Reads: 0.2,mA
